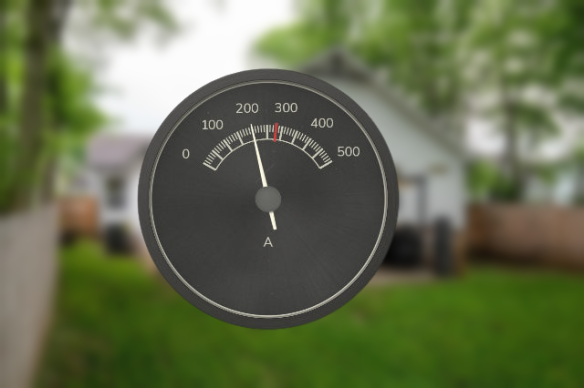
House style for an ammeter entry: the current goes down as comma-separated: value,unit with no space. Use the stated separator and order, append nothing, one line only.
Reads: 200,A
